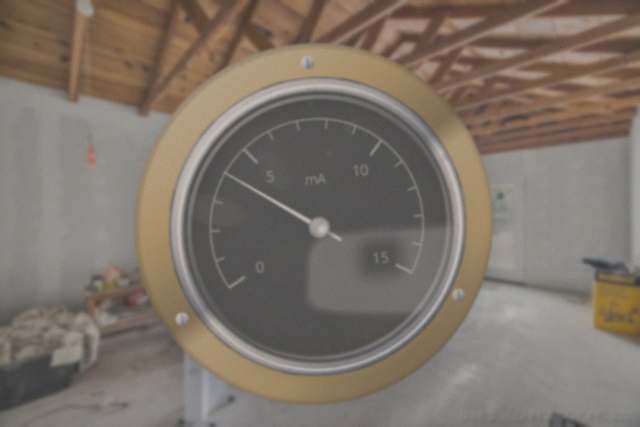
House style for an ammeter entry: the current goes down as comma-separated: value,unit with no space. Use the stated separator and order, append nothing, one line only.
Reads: 4,mA
